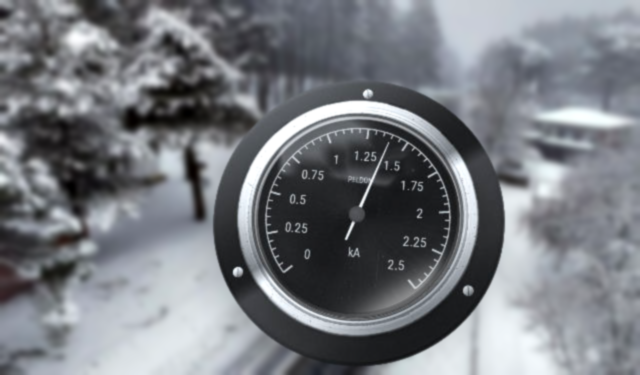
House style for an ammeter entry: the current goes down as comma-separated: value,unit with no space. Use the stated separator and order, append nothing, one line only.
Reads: 1.4,kA
